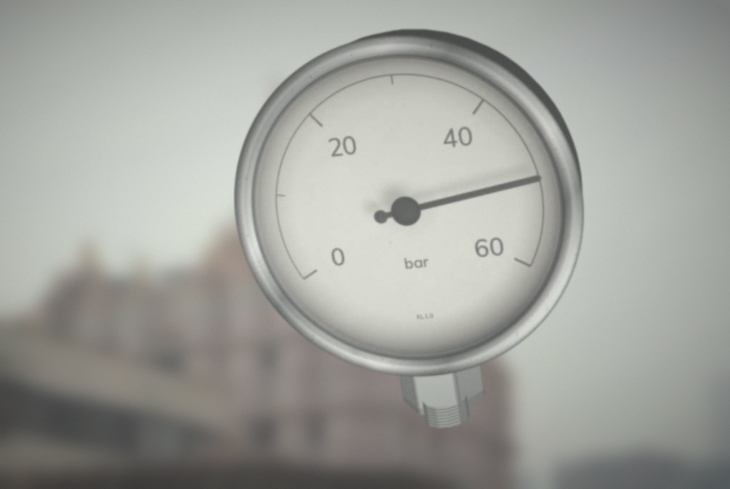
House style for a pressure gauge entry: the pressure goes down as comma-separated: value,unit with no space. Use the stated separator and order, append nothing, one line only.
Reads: 50,bar
